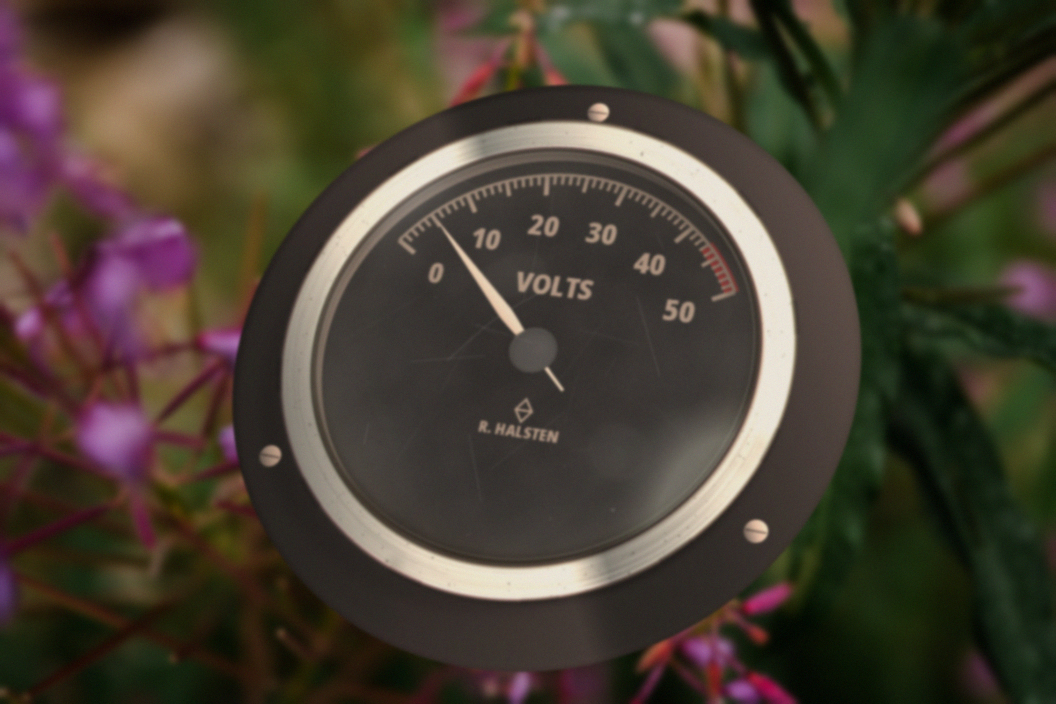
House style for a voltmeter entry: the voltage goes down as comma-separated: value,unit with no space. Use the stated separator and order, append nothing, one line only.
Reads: 5,V
